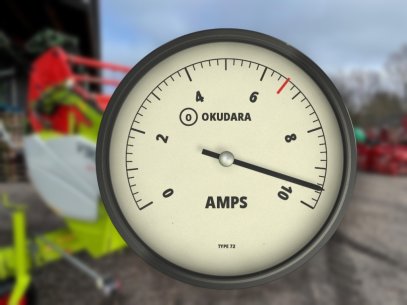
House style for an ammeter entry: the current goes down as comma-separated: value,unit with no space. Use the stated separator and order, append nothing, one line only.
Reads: 9.5,A
